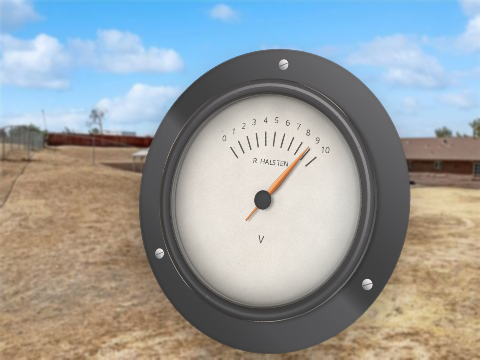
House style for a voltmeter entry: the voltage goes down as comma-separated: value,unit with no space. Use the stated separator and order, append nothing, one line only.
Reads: 9,V
